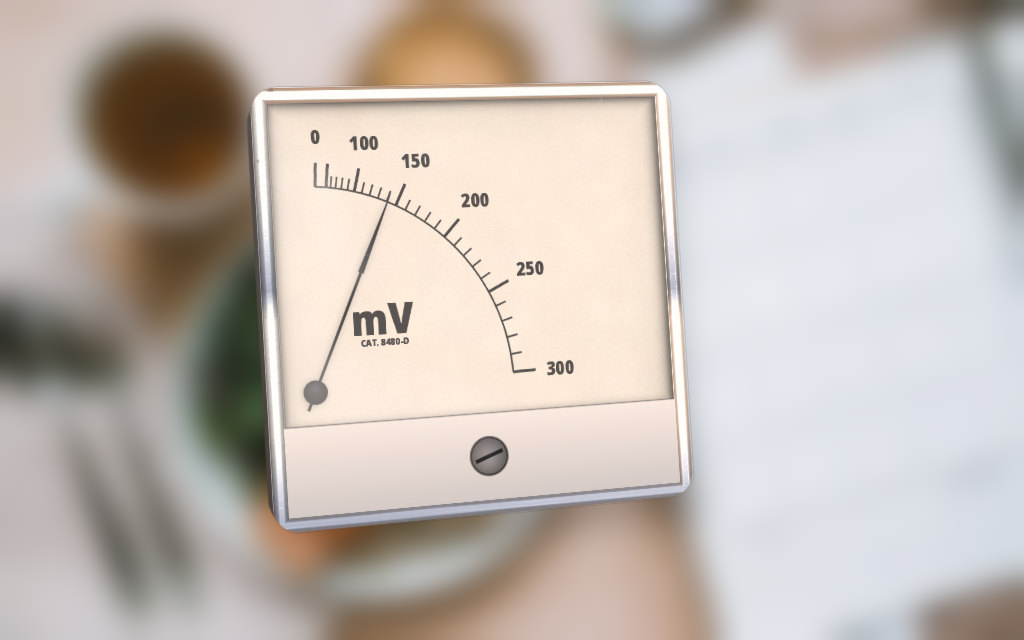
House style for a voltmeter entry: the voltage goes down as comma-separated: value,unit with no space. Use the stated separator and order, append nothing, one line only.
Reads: 140,mV
